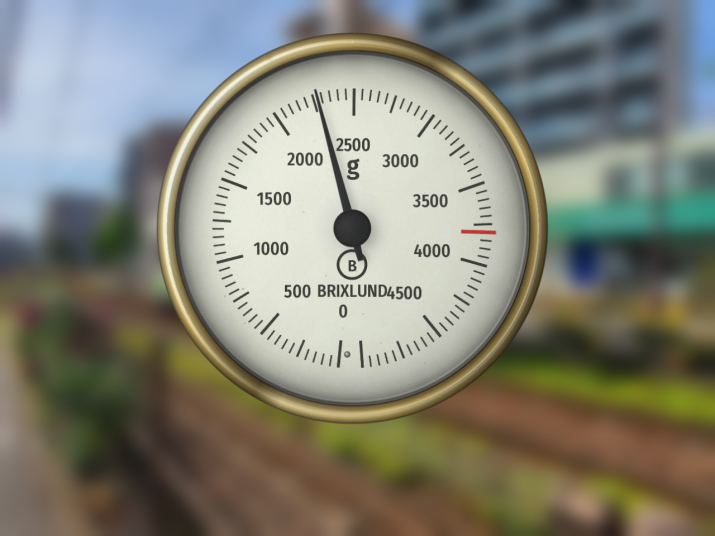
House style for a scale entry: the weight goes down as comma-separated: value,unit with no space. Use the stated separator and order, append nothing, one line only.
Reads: 2275,g
